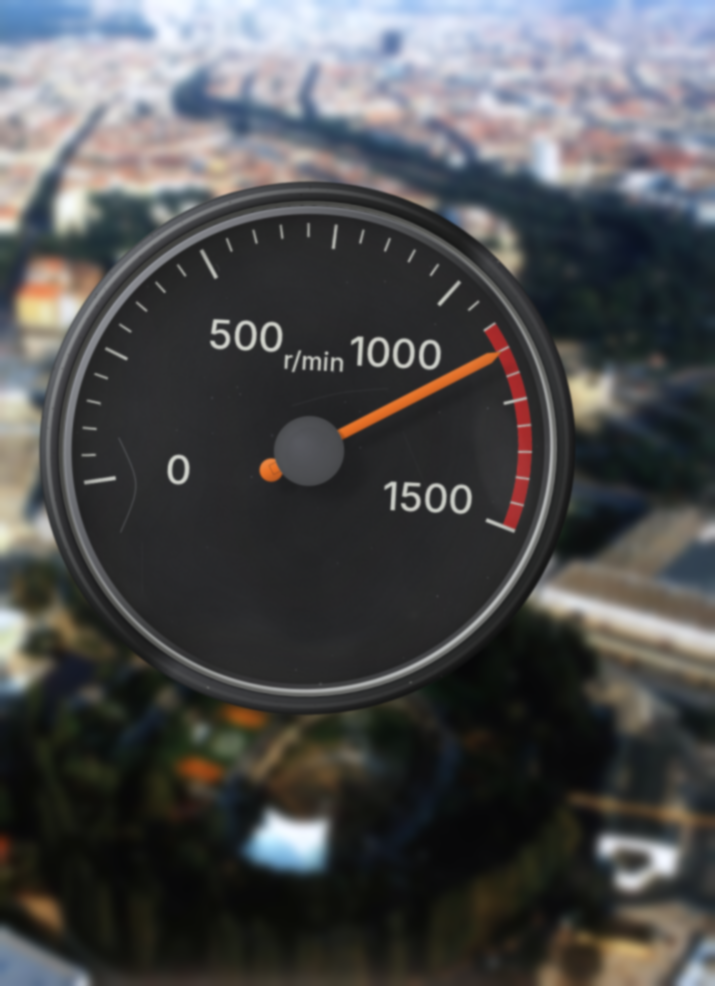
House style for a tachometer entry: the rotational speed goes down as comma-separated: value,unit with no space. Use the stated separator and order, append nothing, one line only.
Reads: 1150,rpm
